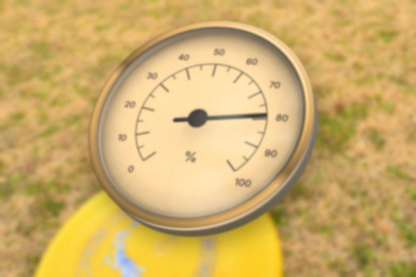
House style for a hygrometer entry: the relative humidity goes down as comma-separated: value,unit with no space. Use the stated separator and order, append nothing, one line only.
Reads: 80,%
